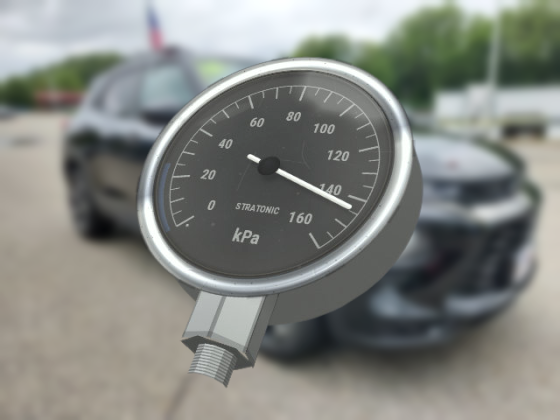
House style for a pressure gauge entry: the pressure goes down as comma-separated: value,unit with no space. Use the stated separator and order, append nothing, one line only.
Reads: 145,kPa
